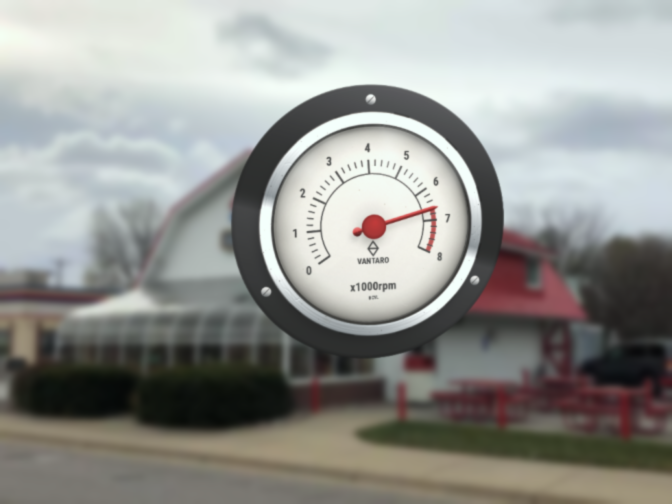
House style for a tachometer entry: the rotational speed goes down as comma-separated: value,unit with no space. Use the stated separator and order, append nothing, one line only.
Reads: 6600,rpm
